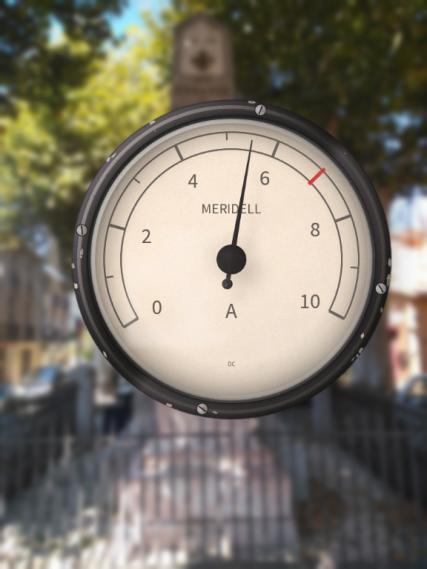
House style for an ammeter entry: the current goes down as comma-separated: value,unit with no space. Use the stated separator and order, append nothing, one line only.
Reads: 5.5,A
